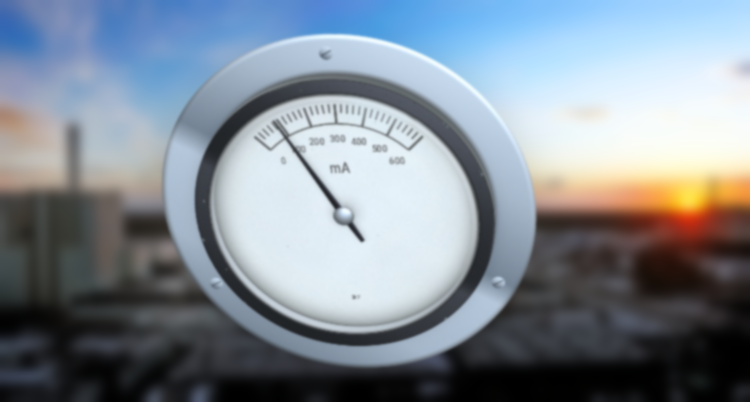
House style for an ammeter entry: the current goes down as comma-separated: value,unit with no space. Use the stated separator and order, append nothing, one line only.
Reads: 100,mA
